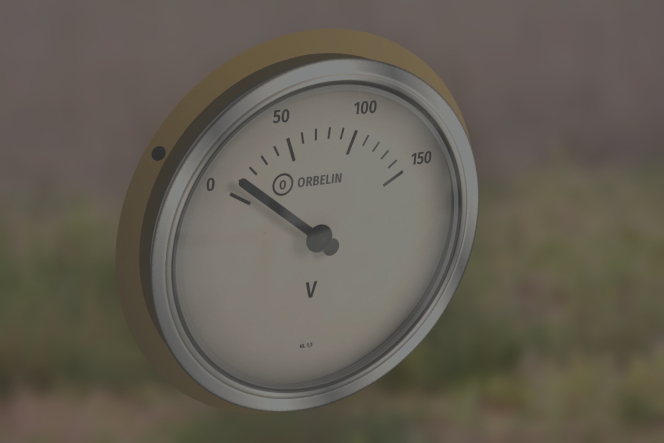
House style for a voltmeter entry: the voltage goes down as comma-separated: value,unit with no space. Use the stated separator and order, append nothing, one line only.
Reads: 10,V
